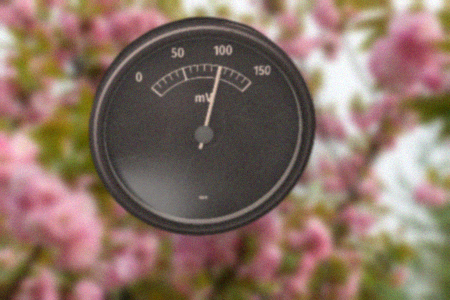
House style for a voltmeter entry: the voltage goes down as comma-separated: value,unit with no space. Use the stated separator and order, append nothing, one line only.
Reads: 100,mV
